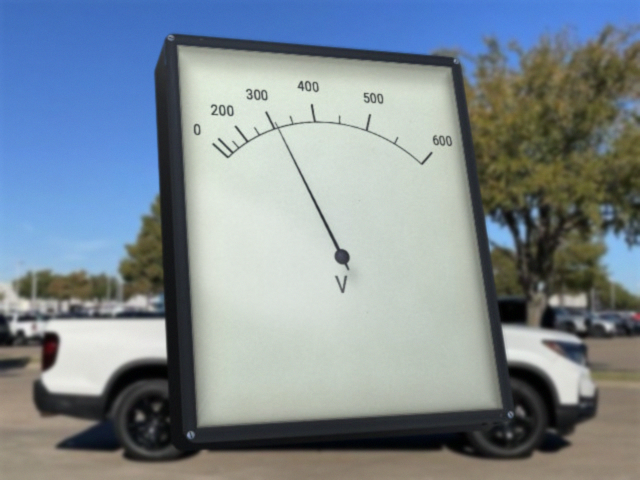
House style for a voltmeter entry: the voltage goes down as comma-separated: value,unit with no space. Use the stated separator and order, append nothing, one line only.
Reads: 300,V
